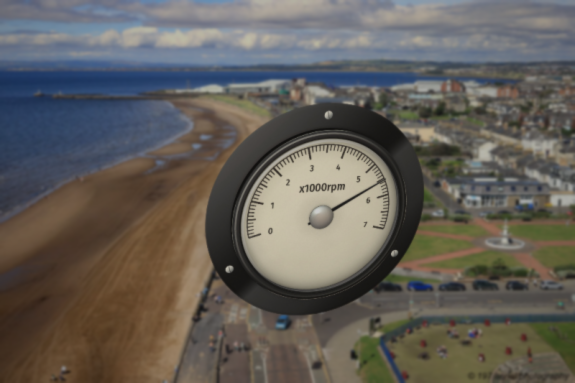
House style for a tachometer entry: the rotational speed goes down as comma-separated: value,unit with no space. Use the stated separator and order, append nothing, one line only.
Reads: 5500,rpm
